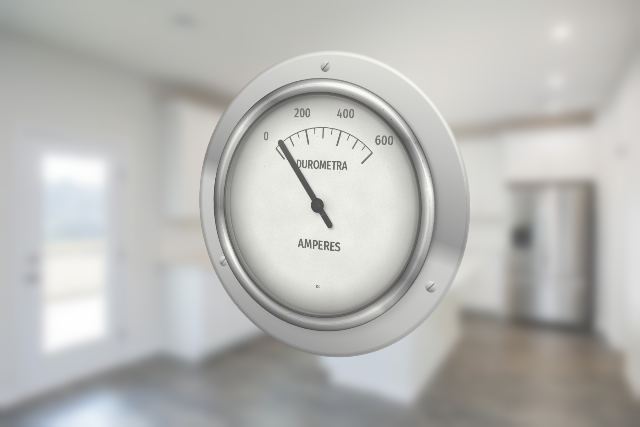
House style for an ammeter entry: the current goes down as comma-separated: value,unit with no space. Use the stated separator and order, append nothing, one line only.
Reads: 50,A
